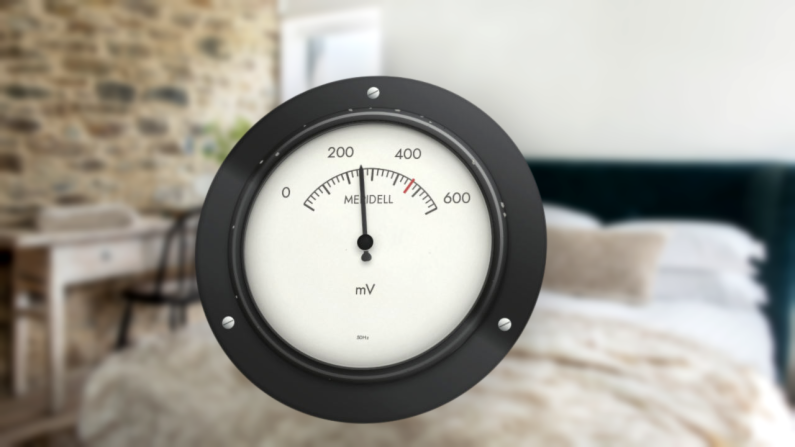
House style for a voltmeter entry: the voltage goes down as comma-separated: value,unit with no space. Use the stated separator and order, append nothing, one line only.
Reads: 260,mV
